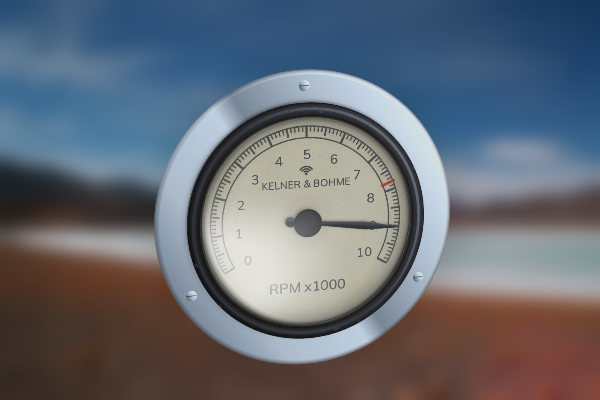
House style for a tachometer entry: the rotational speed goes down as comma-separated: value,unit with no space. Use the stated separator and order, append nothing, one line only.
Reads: 9000,rpm
